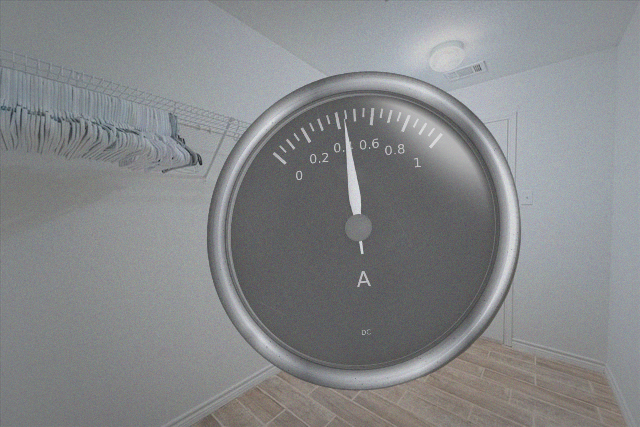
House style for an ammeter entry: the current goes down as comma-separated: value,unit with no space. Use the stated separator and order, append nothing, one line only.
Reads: 0.45,A
